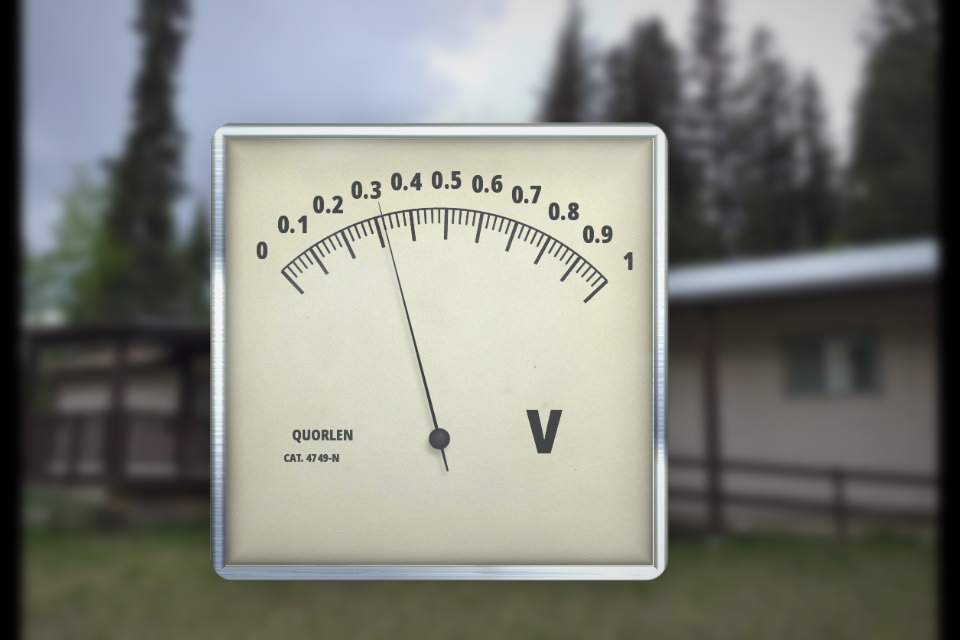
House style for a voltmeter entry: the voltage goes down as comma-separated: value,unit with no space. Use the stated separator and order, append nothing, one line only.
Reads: 0.32,V
